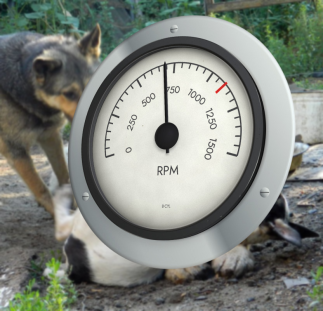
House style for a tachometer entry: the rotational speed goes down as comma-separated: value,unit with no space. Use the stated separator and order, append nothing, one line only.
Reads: 700,rpm
